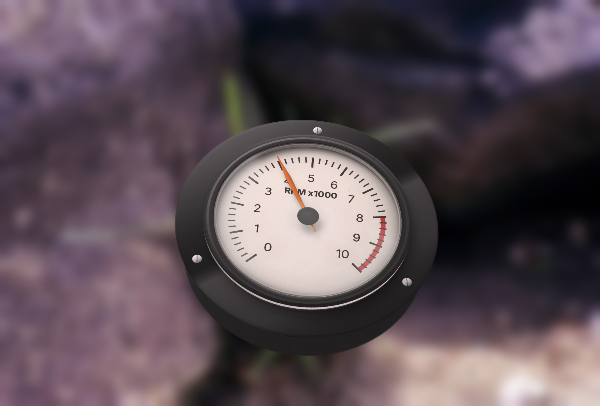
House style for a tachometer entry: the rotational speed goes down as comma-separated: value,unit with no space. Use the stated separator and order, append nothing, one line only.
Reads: 4000,rpm
